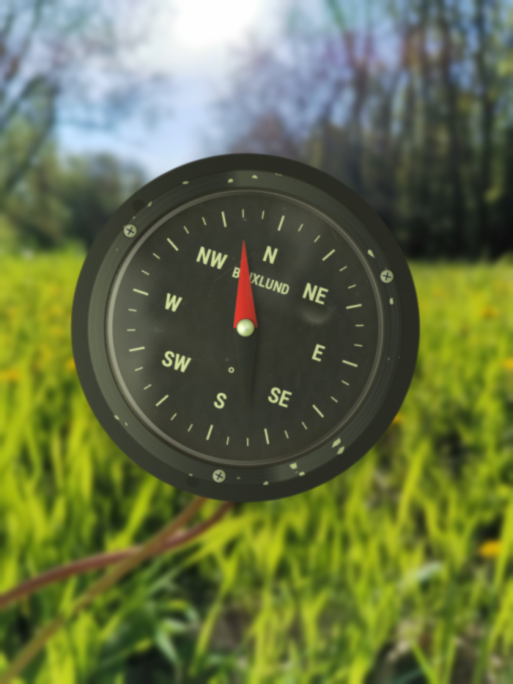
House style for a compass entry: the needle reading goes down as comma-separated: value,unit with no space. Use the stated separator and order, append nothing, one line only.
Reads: 340,°
